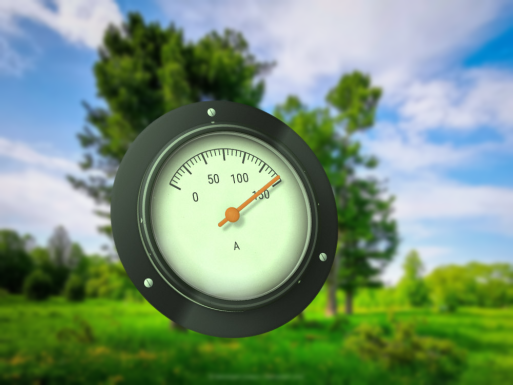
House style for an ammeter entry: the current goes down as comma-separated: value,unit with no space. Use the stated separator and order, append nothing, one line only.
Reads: 145,A
